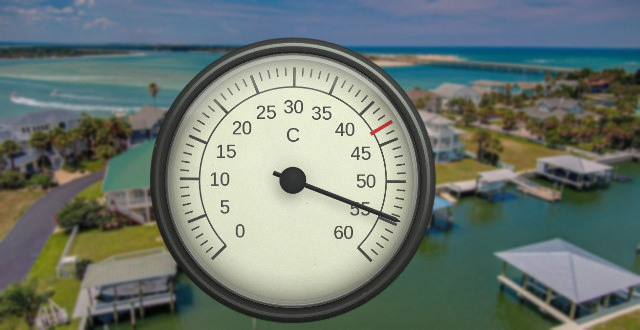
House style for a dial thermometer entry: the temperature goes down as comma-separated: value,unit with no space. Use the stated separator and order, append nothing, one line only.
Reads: 54.5,°C
